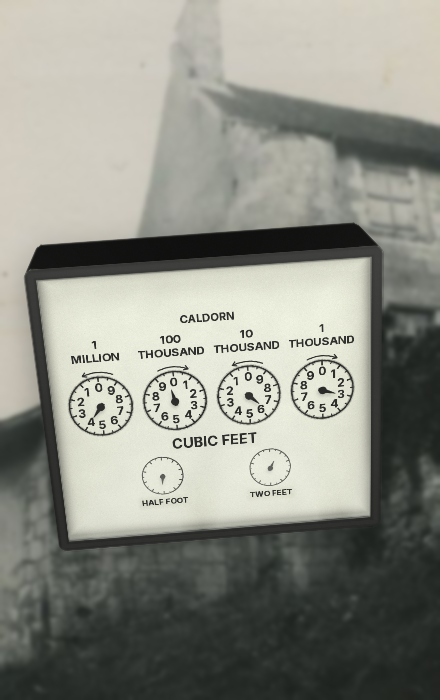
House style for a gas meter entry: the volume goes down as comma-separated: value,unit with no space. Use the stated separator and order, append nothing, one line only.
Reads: 396300,ft³
